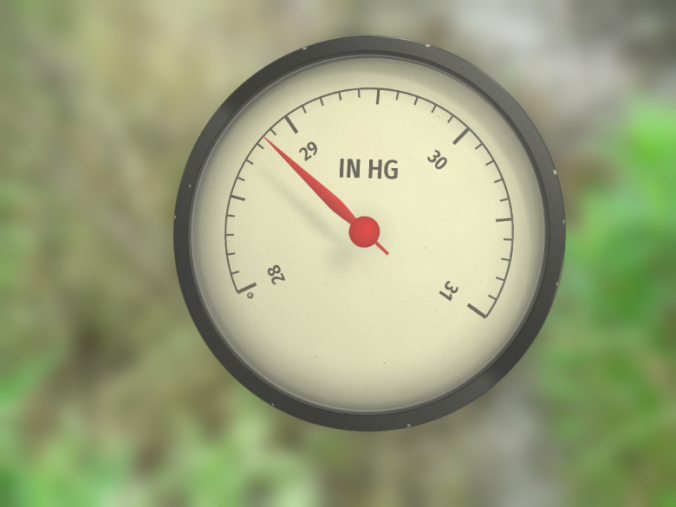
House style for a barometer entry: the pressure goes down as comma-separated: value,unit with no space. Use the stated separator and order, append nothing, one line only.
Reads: 28.85,inHg
